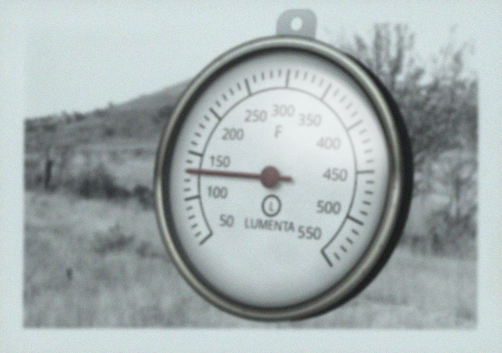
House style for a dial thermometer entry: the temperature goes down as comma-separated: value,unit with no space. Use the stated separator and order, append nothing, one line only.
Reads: 130,°F
